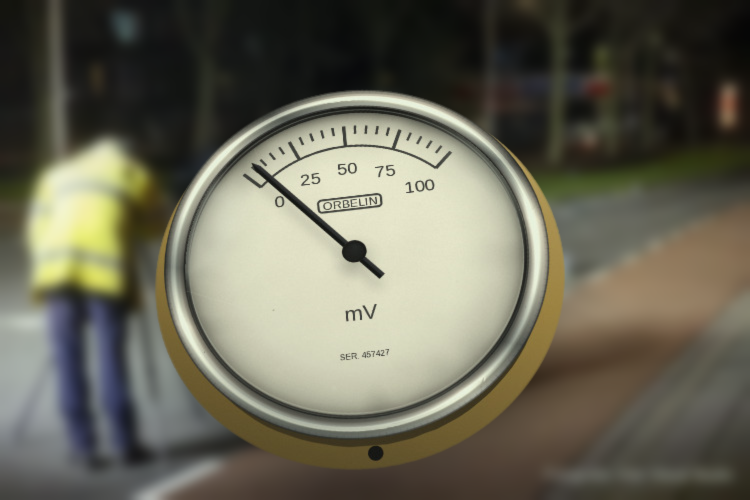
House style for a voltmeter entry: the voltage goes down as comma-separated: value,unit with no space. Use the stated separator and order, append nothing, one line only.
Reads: 5,mV
